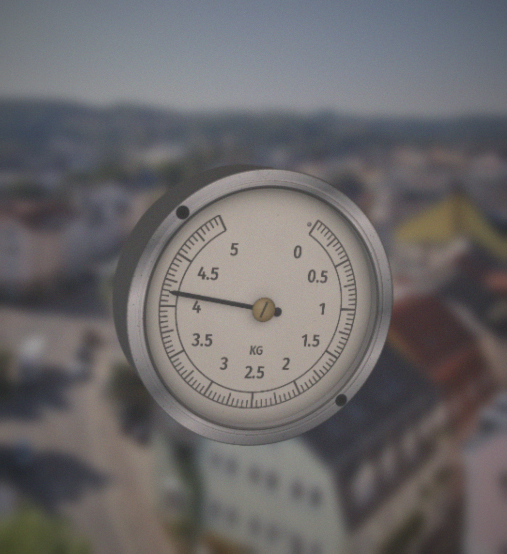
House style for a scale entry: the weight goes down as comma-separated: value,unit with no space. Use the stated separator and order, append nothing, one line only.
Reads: 4.15,kg
